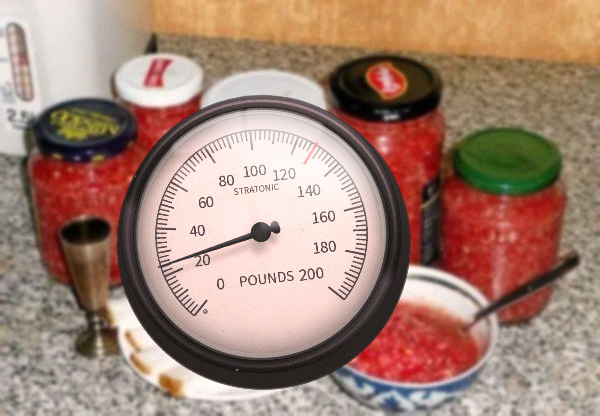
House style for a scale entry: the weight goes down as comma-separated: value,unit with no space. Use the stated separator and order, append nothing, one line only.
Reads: 24,lb
